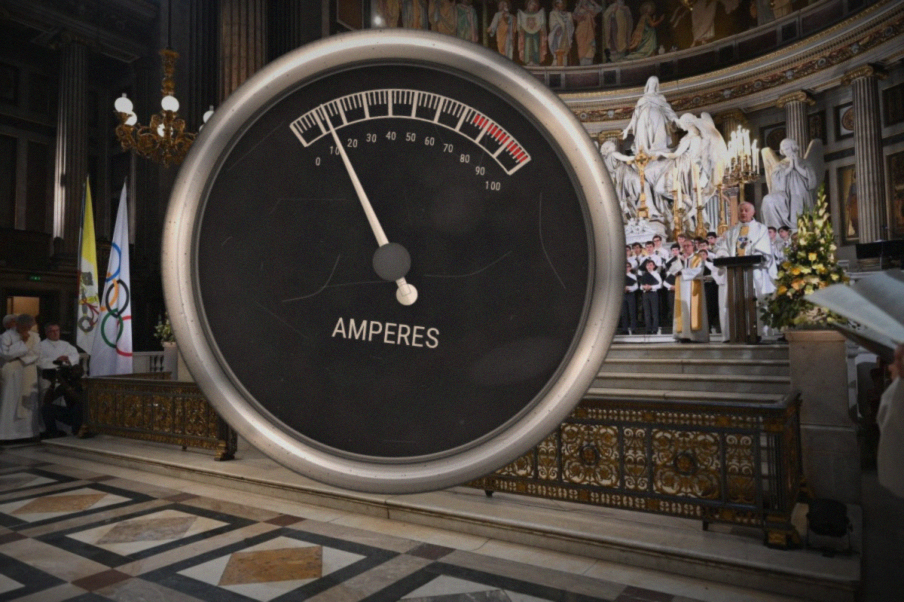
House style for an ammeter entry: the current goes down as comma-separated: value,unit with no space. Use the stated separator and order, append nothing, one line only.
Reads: 14,A
